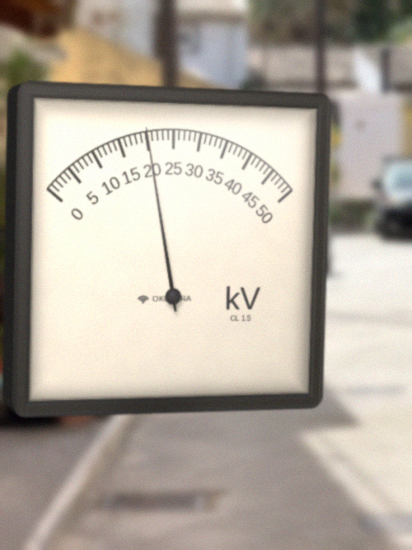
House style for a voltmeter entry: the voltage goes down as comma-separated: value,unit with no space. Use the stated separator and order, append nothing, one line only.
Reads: 20,kV
